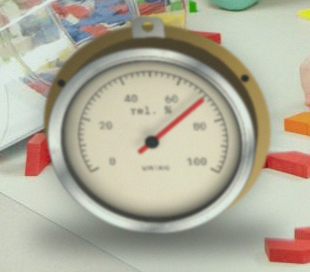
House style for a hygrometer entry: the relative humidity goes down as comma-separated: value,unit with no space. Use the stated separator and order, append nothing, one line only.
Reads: 70,%
